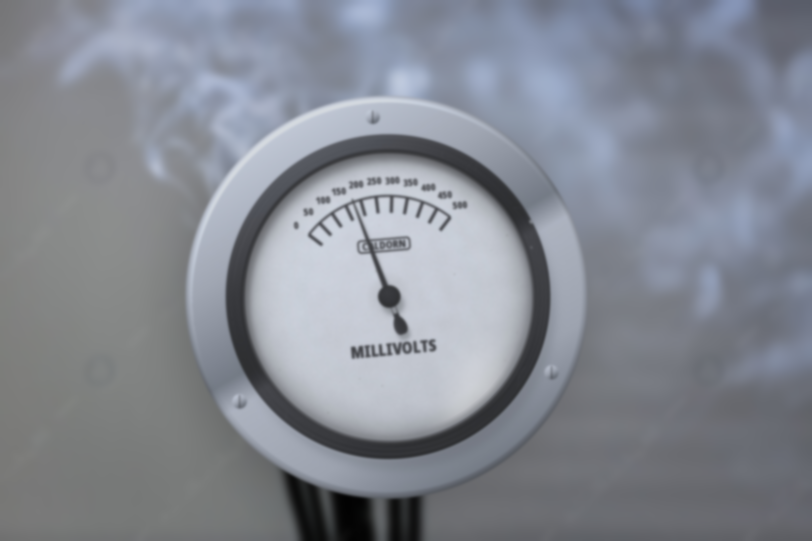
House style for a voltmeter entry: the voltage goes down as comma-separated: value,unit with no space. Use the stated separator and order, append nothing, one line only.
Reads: 175,mV
